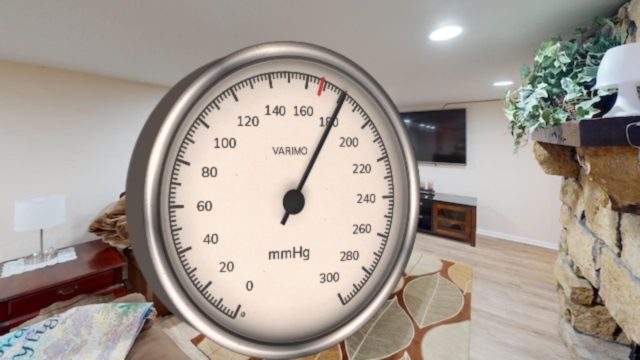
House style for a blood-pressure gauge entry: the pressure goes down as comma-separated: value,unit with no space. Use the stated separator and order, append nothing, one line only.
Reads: 180,mmHg
